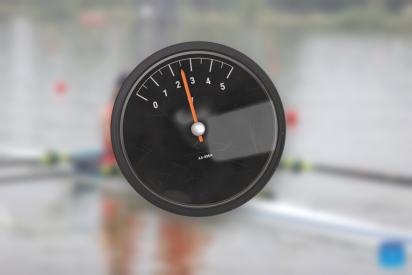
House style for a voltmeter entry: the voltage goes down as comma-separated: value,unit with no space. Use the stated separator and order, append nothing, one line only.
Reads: 2.5,V
